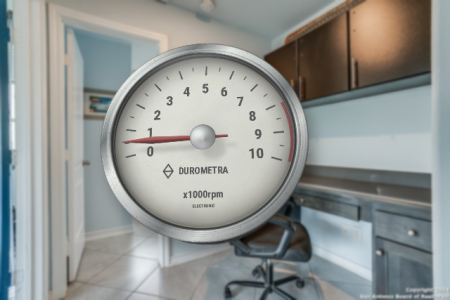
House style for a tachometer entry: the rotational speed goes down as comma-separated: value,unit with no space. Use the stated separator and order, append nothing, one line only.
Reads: 500,rpm
